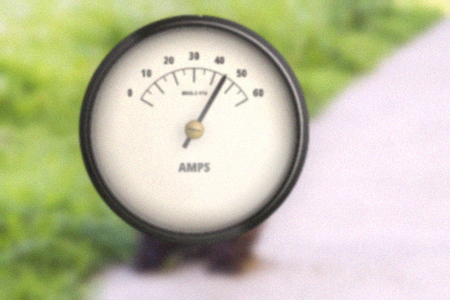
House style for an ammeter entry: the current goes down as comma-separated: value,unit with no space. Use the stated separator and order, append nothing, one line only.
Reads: 45,A
